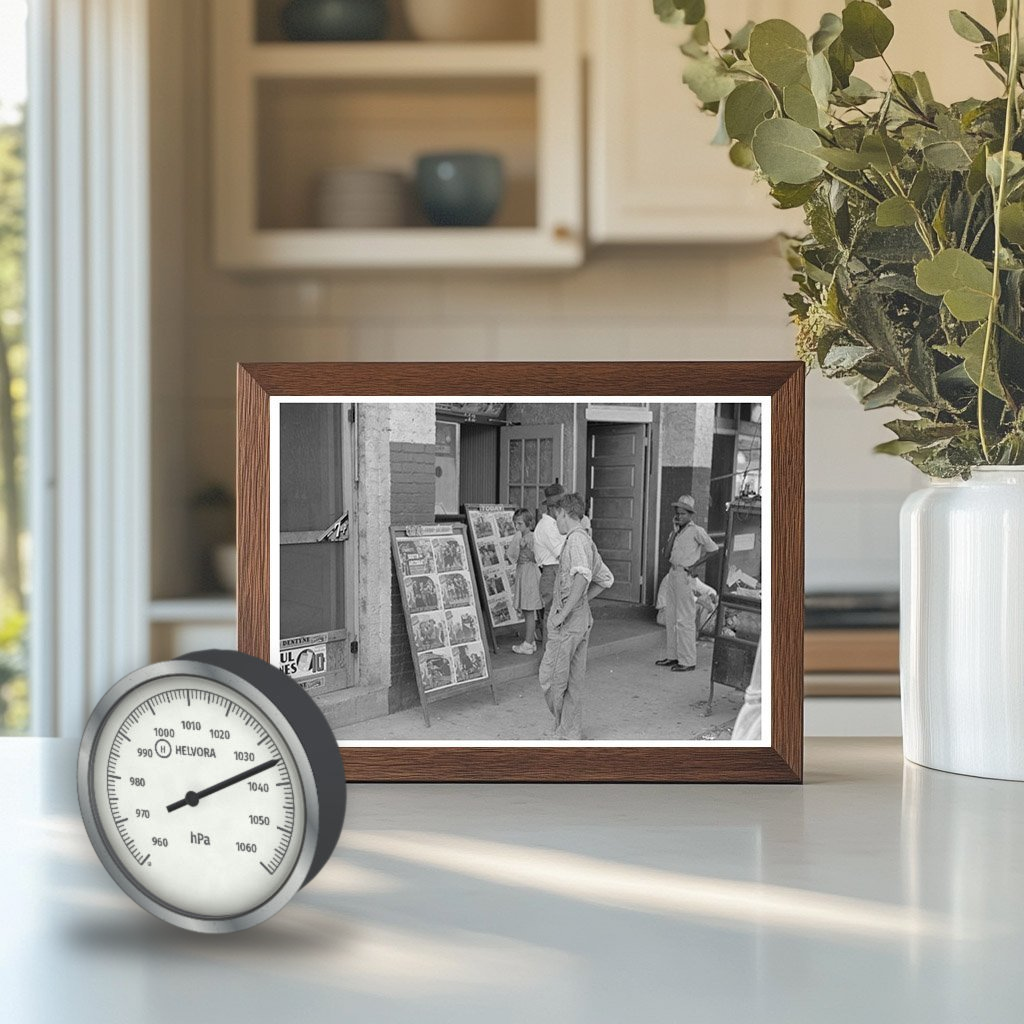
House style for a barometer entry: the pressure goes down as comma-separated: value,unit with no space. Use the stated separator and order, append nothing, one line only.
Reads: 1035,hPa
